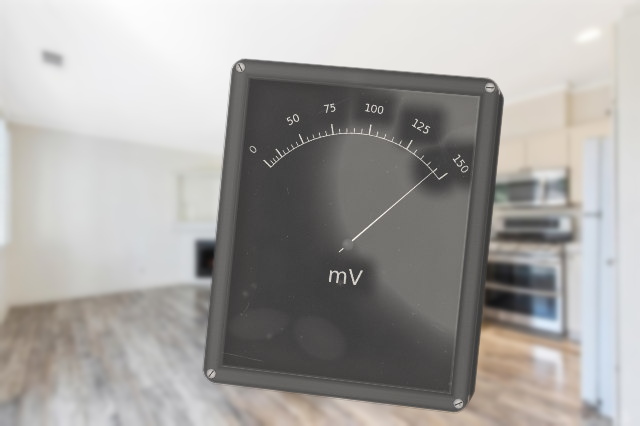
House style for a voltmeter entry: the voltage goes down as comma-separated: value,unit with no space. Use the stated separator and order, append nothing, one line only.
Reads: 145,mV
